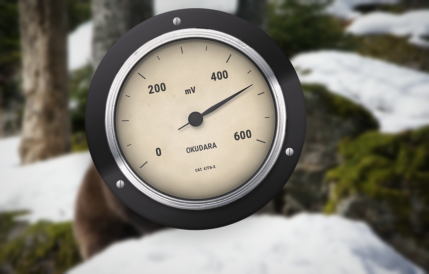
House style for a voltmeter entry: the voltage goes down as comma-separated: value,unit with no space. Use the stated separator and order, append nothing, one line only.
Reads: 475,mV
